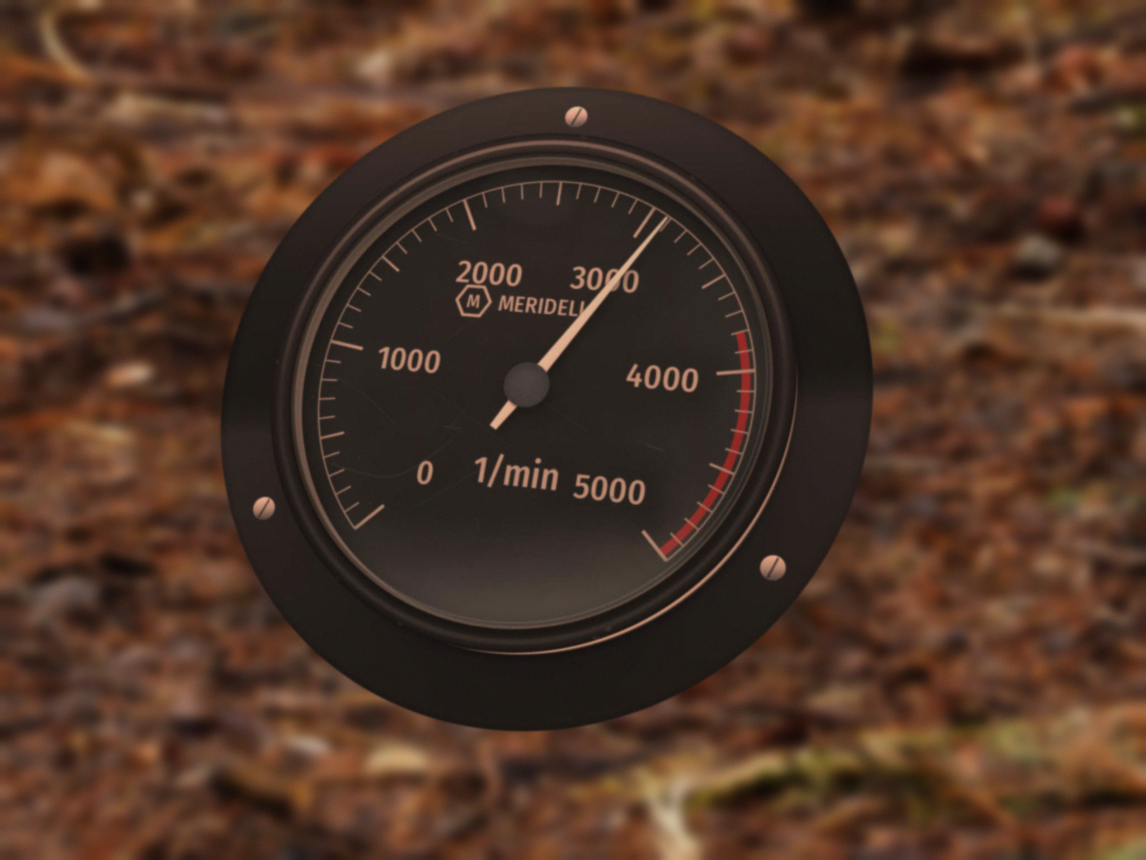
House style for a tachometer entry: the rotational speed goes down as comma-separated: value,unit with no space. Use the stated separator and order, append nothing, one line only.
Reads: 3100,rpm
